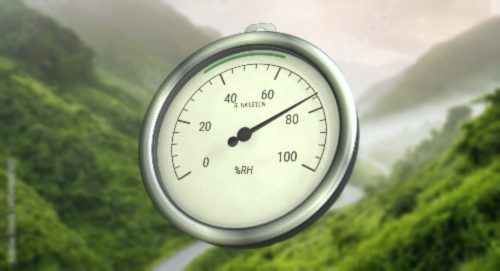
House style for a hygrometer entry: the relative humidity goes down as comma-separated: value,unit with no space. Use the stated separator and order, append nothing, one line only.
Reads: 76,%
